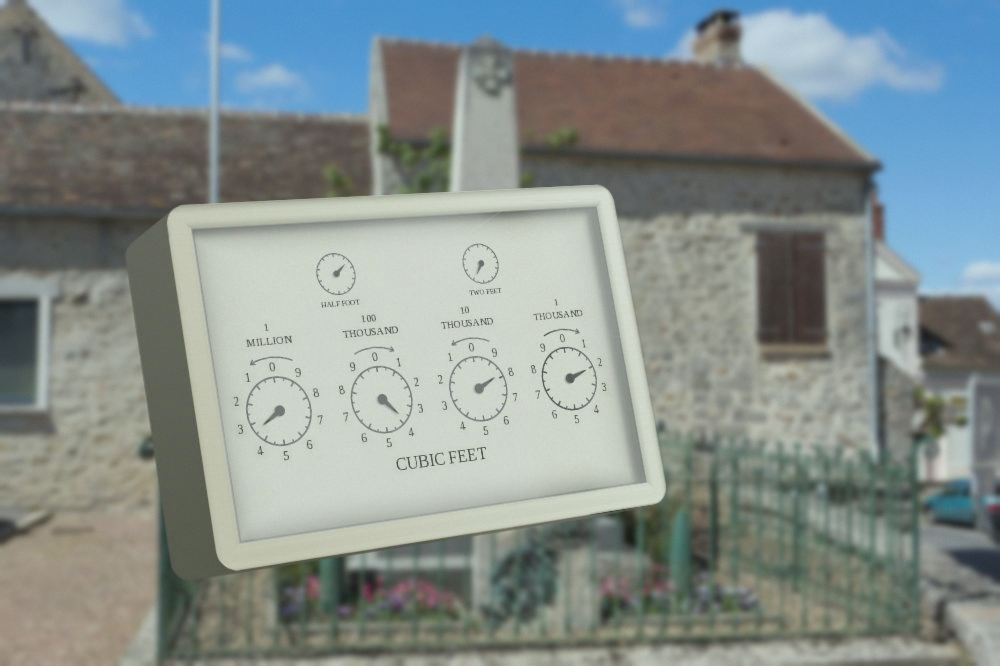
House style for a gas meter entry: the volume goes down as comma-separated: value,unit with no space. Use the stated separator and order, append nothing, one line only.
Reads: 338200,ft³
